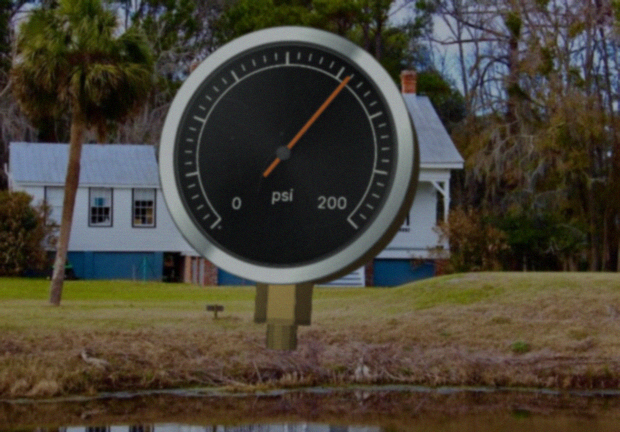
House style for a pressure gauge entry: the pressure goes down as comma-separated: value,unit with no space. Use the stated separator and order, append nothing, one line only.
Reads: 130,psi
